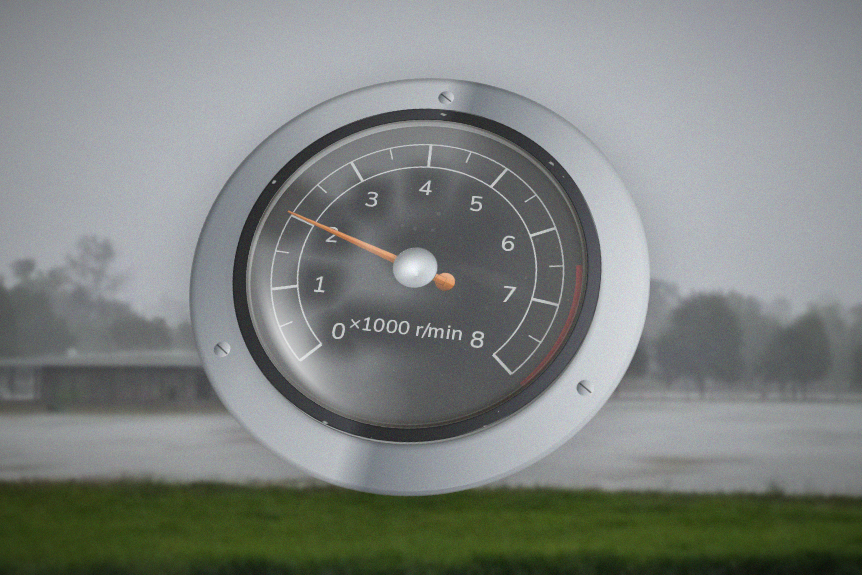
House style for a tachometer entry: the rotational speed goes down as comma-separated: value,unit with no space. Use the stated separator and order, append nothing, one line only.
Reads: 2000,rpm
